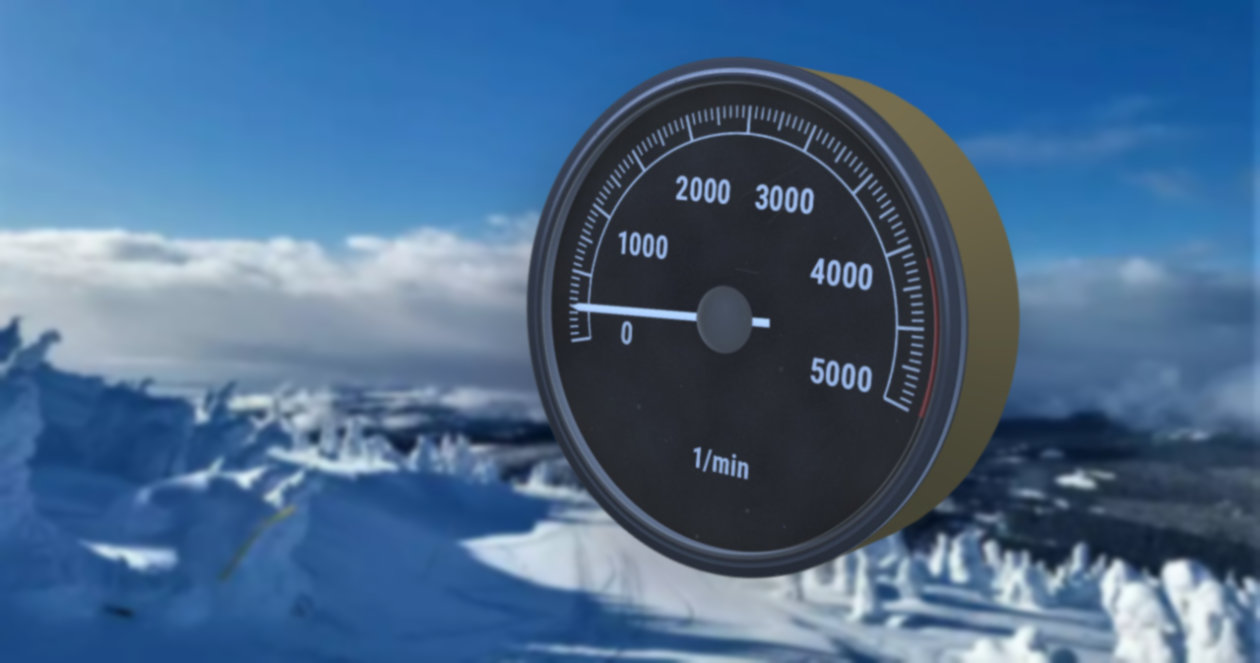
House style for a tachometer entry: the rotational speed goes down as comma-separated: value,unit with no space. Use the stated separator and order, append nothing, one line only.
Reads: 250,rpm
